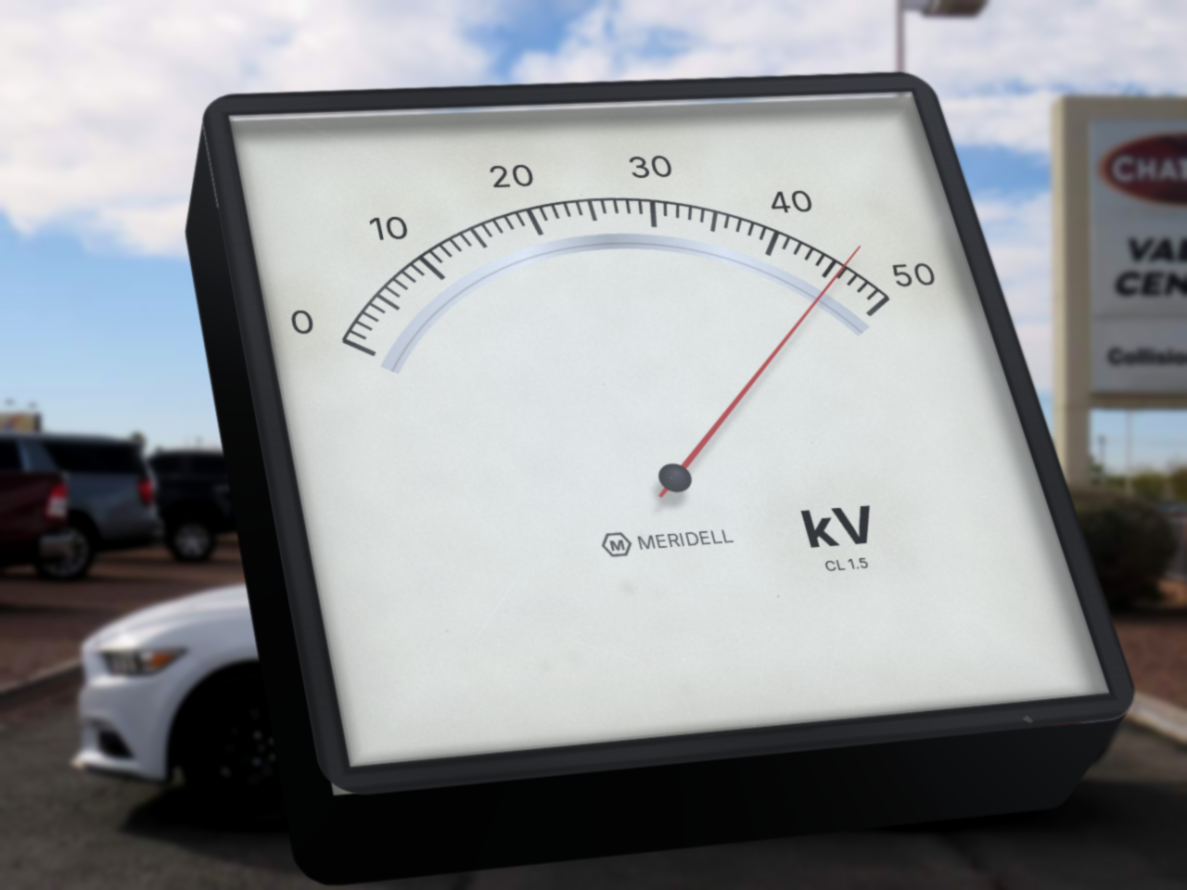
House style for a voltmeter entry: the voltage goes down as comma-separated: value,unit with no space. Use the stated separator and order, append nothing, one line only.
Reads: 46,kV
